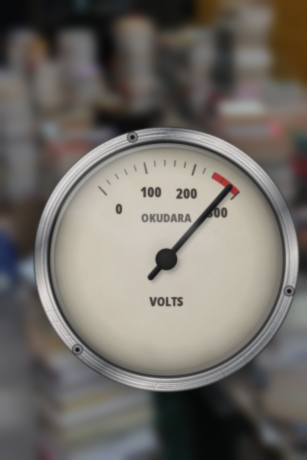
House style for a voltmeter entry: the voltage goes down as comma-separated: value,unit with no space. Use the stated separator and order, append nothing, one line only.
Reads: 280,V
